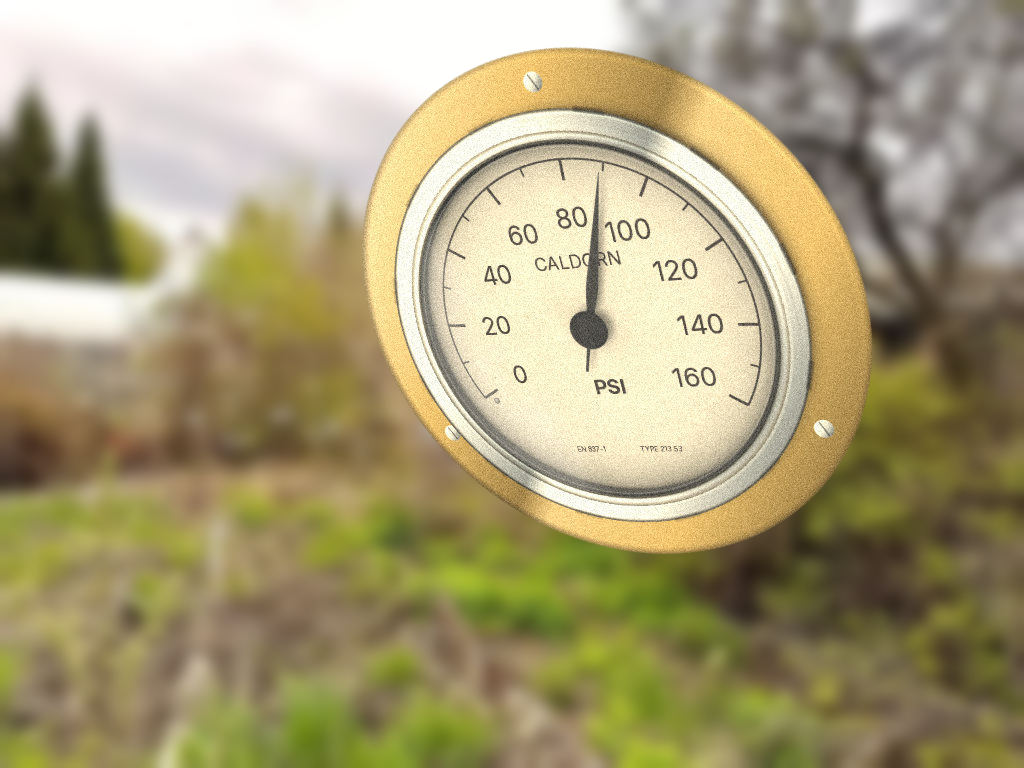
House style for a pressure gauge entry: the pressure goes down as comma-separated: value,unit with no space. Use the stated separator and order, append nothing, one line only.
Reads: 90,psi
